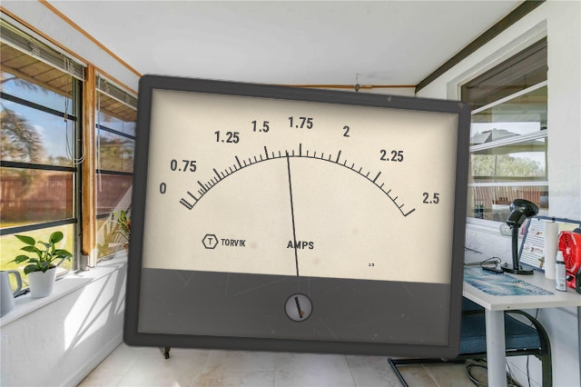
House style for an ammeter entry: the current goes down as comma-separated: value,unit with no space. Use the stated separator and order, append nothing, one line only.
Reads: 1.65,A
